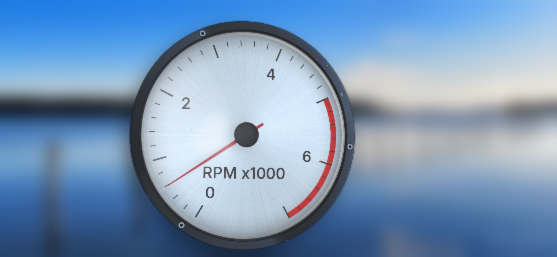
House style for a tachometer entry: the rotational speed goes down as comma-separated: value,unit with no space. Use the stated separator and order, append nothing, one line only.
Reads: 600,rpm
